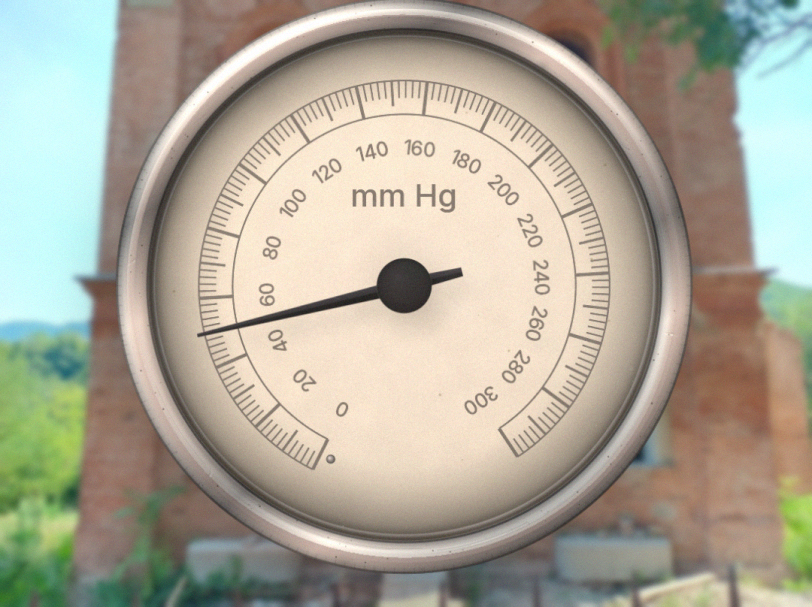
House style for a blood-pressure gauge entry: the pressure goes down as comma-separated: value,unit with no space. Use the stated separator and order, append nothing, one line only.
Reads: 50,mmHg
